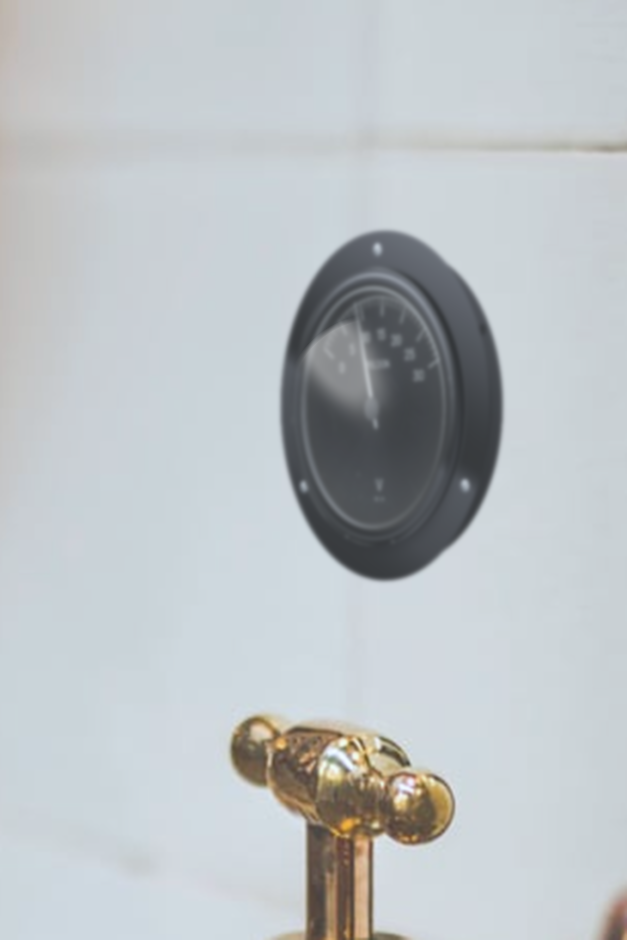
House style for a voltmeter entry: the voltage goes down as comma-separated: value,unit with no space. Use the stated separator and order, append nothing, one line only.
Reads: 10,V
